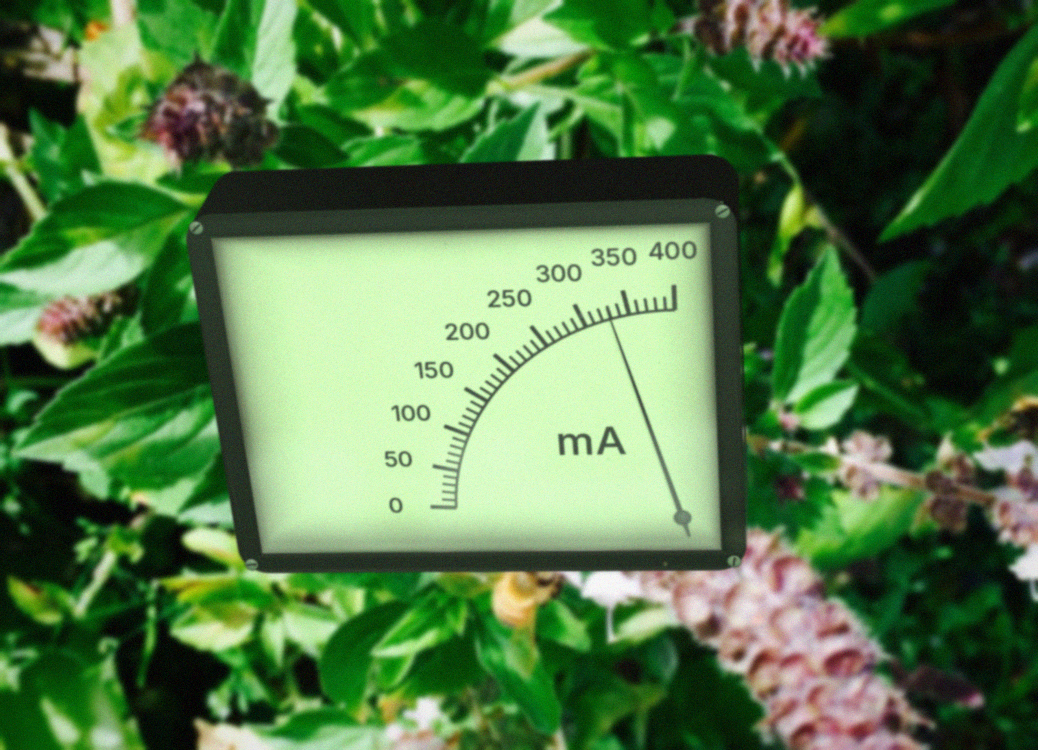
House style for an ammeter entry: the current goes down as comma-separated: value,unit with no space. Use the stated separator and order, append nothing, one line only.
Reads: 330,mA
